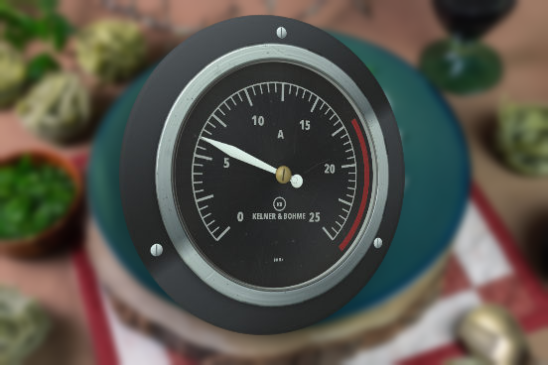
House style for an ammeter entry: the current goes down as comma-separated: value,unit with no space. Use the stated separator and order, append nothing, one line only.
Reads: 6,A
